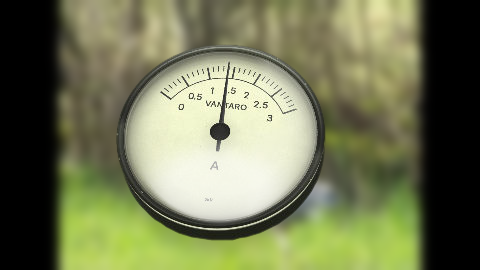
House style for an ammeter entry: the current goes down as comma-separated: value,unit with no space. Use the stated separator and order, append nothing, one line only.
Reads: 1.4,A
